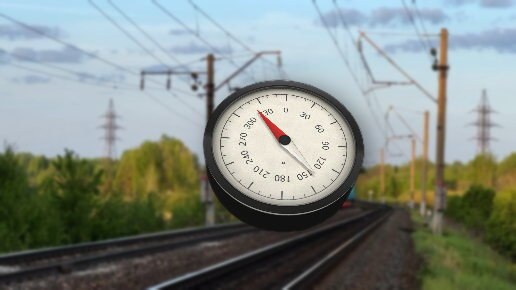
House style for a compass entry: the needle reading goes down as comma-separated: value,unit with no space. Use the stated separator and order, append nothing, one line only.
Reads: 320,°
